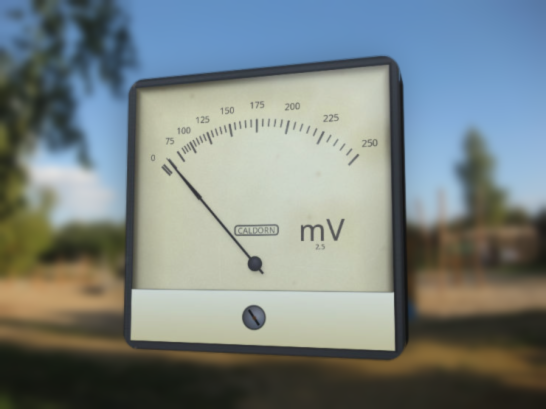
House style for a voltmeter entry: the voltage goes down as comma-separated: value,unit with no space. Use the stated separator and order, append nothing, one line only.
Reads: 50,mV
